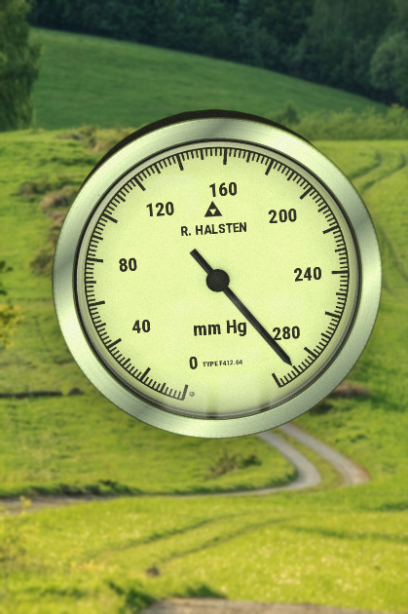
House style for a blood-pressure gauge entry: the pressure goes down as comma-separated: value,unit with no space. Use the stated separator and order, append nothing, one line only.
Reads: 290,mmHg
